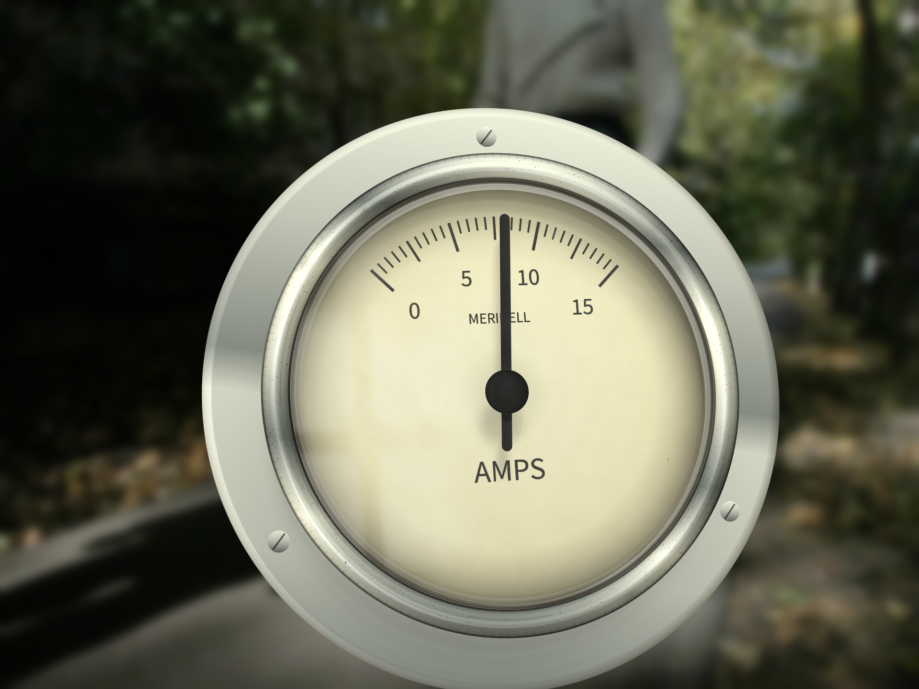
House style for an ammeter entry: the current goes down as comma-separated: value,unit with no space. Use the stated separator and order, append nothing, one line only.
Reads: 8,A
